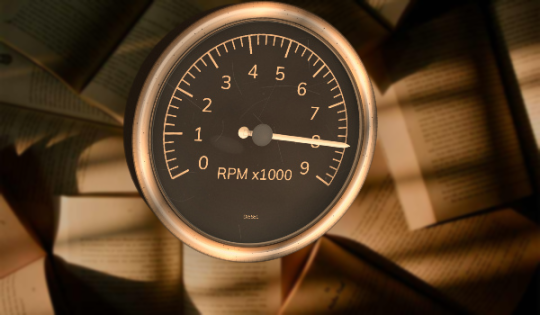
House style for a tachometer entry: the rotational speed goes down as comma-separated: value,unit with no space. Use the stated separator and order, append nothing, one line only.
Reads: 8000,rpm
